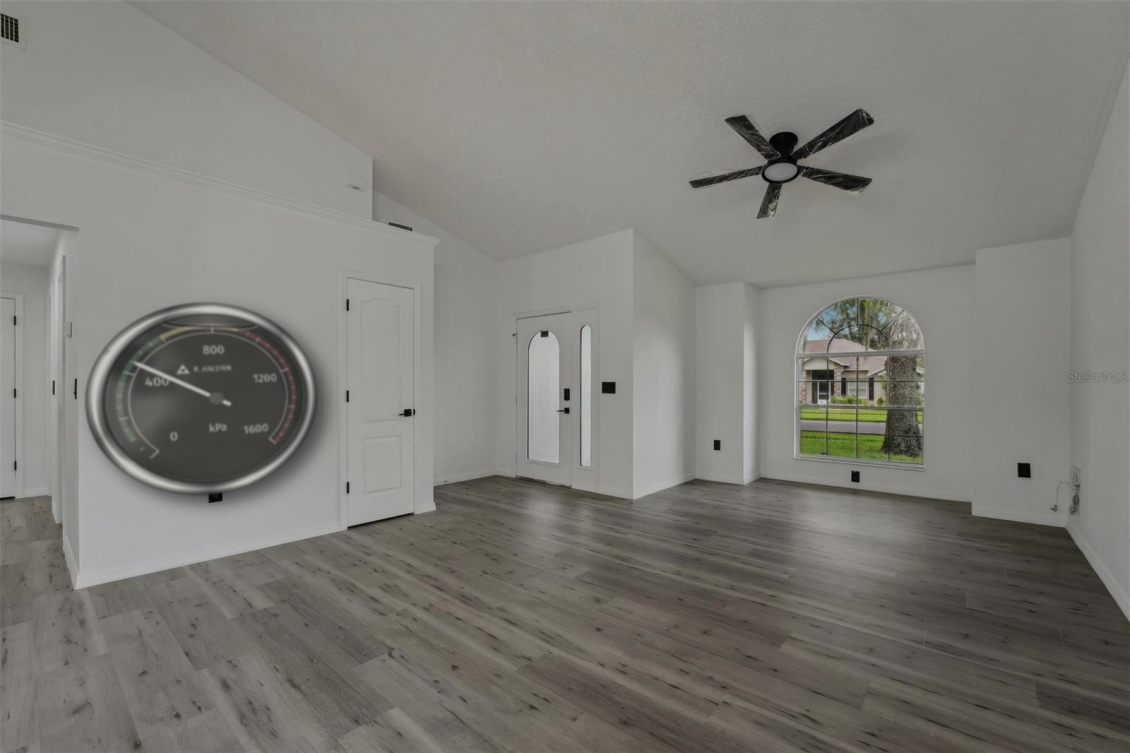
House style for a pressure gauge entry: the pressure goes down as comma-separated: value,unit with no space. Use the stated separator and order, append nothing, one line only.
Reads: 450,kPa
